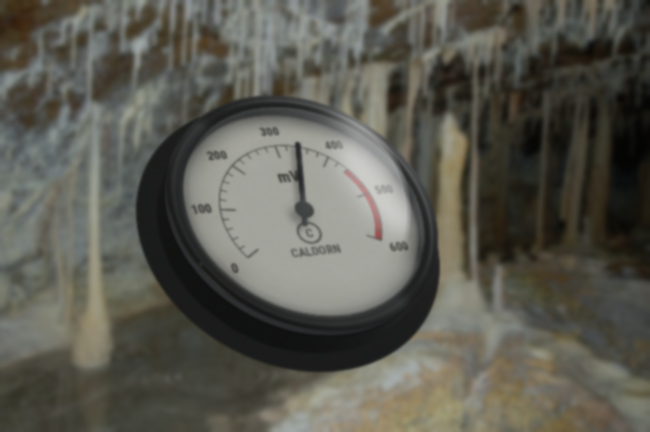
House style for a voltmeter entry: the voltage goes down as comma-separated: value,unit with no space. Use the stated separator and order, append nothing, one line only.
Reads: 340,mV
